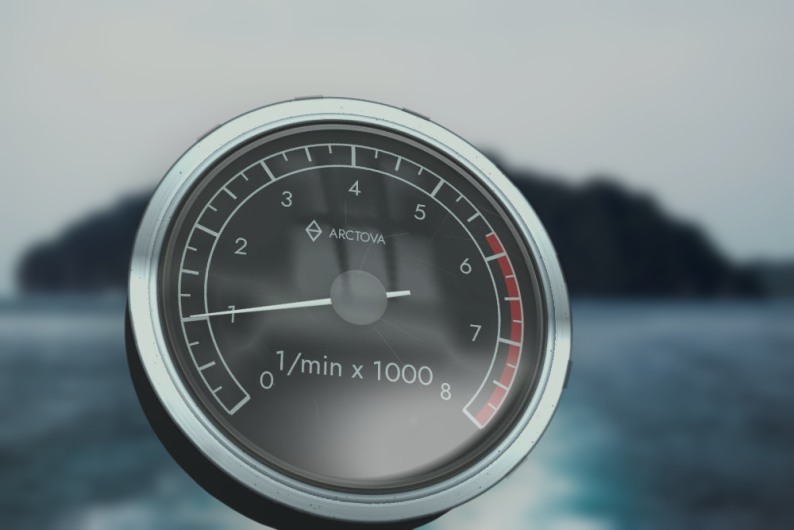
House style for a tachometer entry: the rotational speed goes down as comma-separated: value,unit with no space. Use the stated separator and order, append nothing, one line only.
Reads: 1000,rpm
